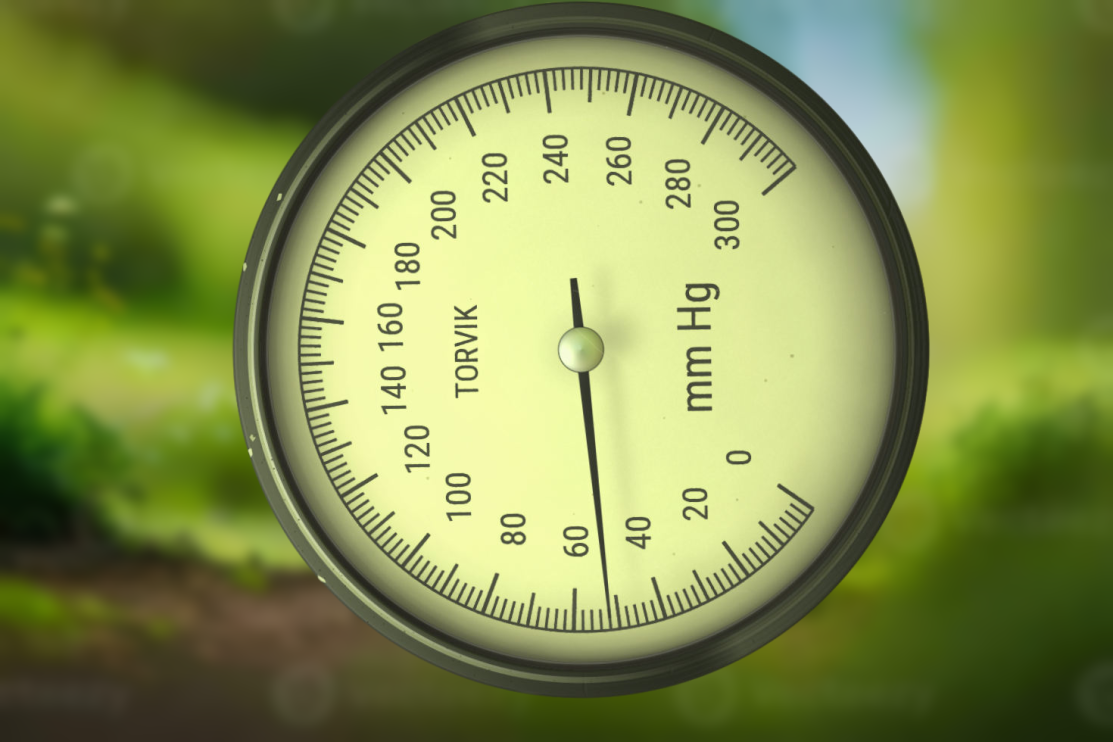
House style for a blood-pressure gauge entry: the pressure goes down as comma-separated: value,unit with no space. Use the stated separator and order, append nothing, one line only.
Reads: 52,mmHg
